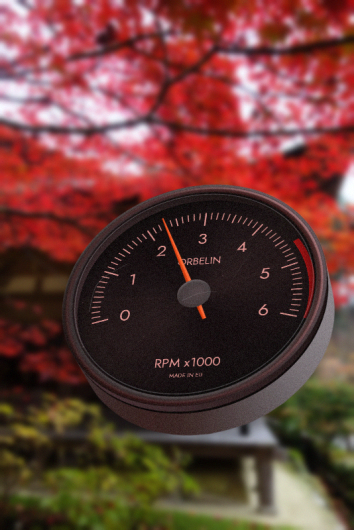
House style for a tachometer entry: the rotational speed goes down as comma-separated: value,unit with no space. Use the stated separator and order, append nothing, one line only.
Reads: 2300,rpm
